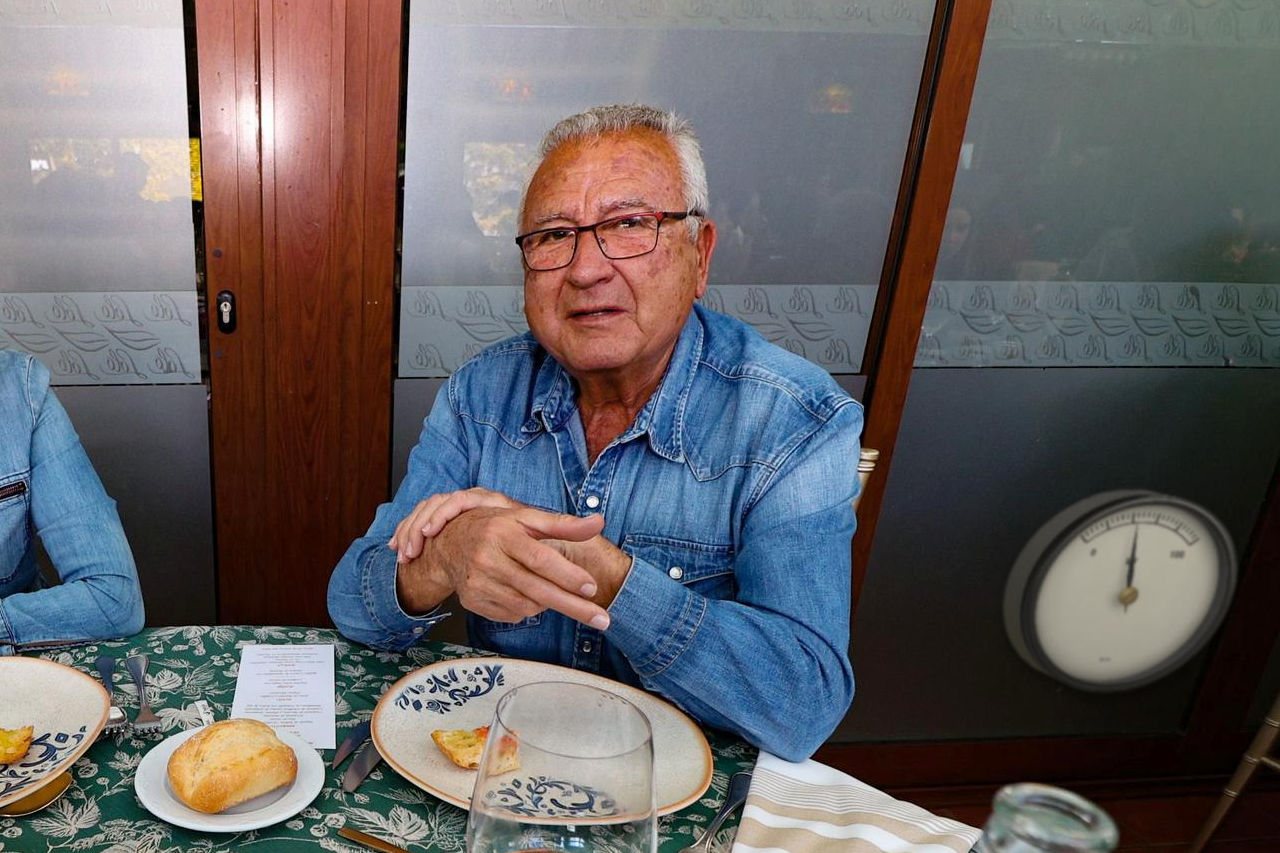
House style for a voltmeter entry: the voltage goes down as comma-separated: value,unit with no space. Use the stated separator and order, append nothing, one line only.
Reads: 40,kV
